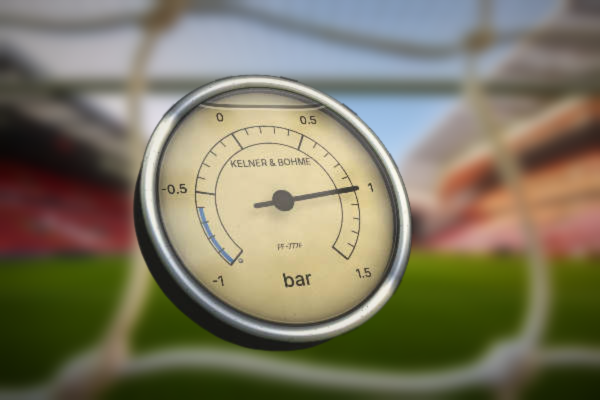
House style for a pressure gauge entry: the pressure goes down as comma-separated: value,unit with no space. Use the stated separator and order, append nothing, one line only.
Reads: 1,bar
